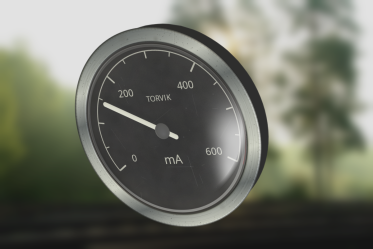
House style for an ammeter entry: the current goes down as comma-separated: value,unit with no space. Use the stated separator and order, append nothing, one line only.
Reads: 150,mA
